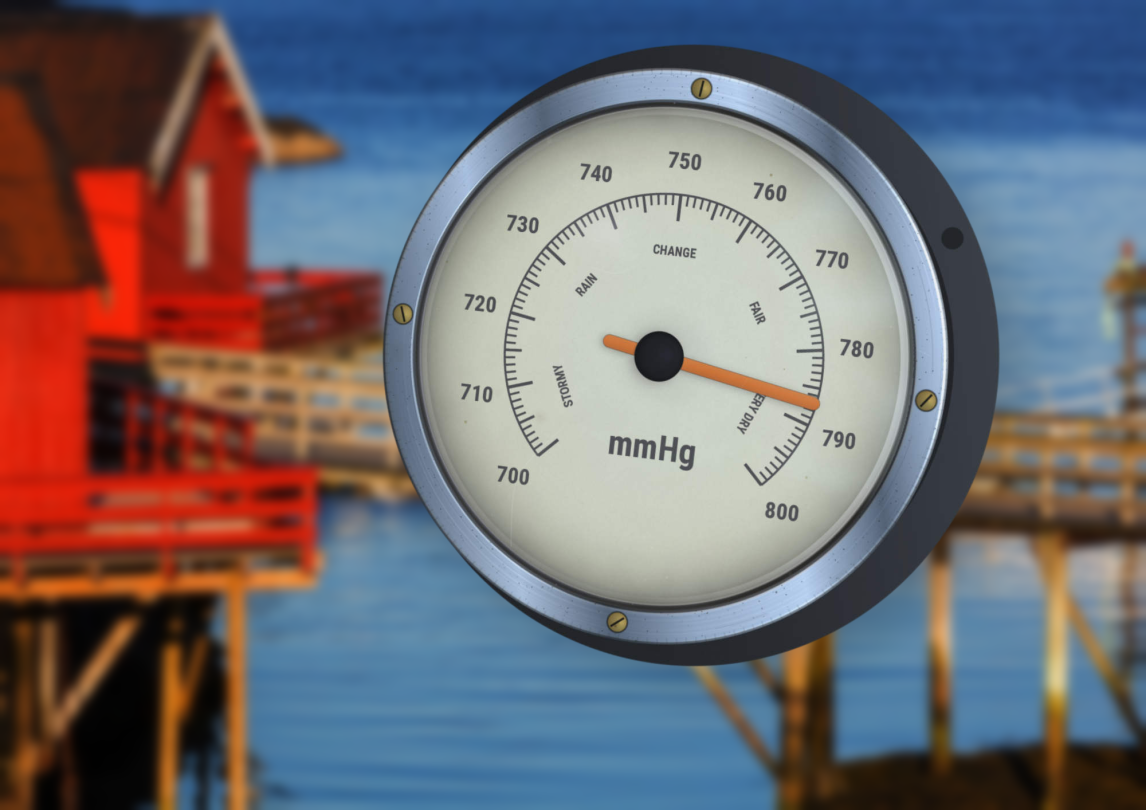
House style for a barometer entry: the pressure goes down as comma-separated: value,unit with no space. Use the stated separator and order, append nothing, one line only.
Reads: 787,mmHg
